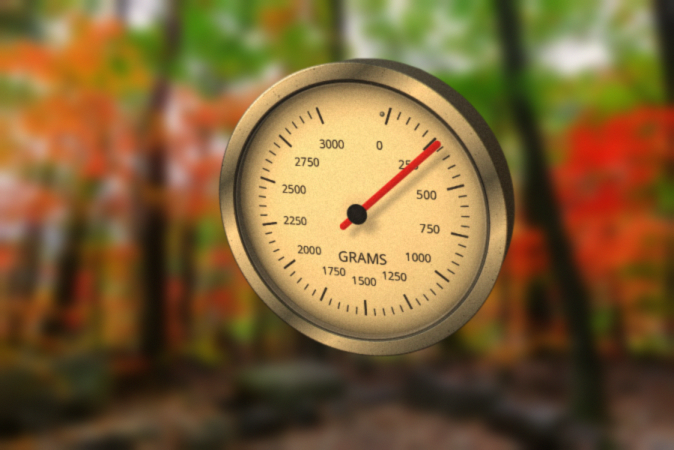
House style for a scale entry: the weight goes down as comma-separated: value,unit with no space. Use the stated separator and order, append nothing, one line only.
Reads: 275,g
